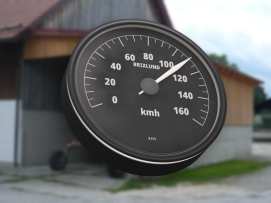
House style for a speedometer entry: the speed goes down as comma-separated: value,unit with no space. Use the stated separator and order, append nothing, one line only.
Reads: 110,km/h
